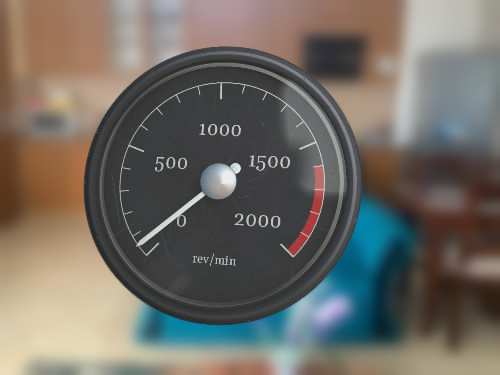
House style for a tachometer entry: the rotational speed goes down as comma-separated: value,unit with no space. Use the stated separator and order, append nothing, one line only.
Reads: 50,rpm
